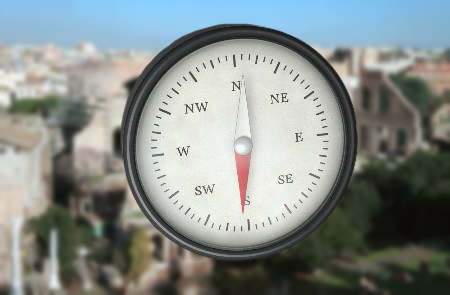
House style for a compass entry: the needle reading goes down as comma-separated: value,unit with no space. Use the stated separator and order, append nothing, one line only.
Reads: 185,°
